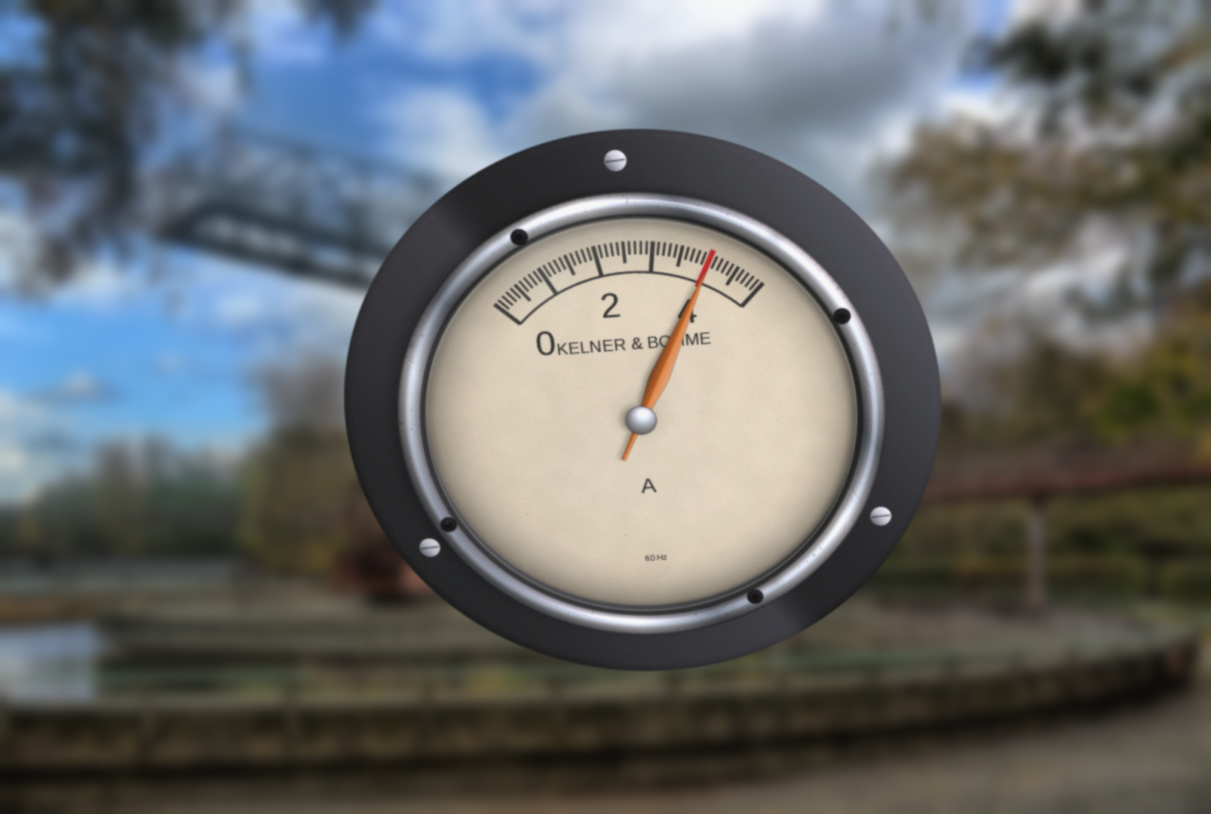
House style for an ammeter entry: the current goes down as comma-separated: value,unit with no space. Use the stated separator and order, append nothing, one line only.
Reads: 4,A
